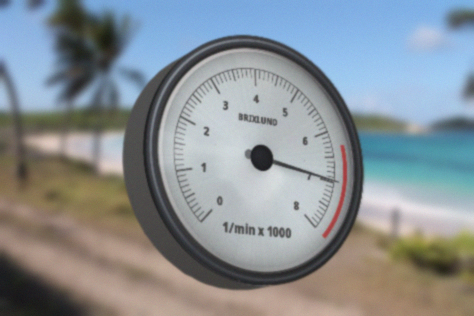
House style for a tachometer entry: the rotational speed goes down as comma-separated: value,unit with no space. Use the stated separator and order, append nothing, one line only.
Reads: 7000,rpm
